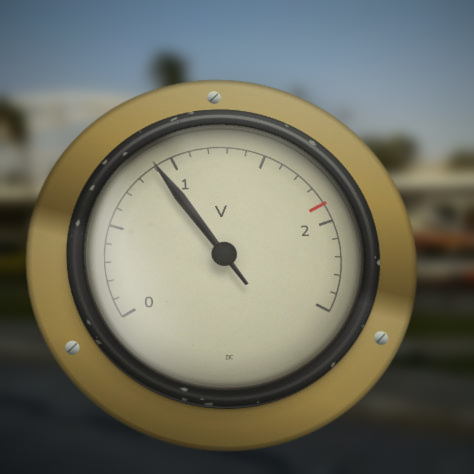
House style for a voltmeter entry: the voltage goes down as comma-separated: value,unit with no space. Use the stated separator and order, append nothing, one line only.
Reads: 0.9,V
